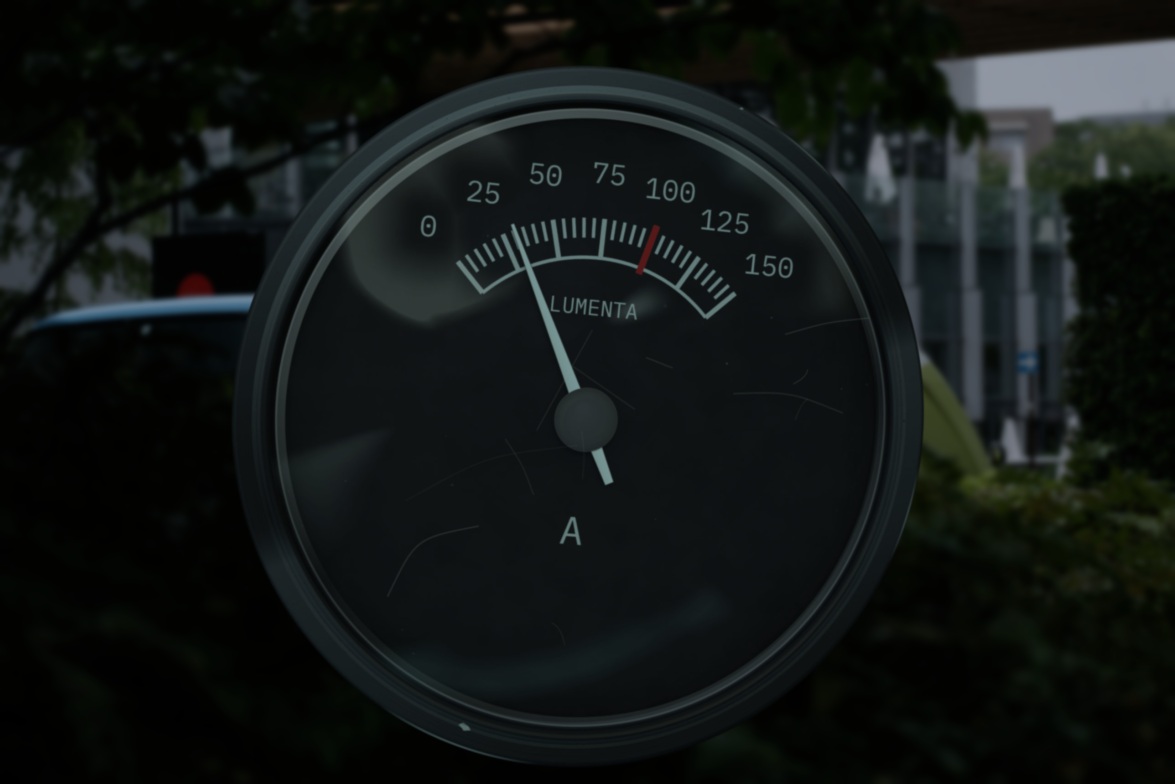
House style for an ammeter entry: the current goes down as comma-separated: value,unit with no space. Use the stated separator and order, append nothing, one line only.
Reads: 30,A
